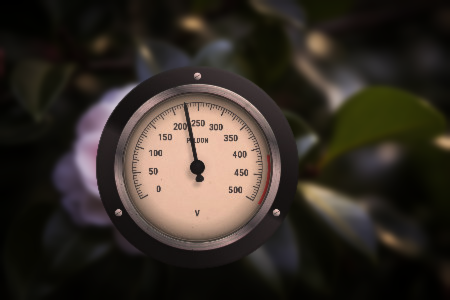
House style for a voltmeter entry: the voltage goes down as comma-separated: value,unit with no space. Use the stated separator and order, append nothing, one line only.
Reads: 225,V
